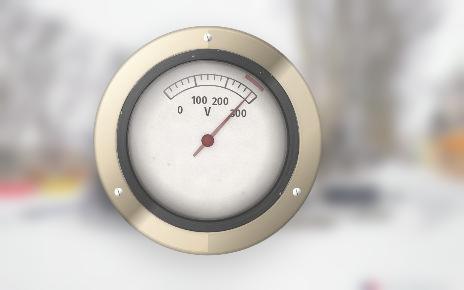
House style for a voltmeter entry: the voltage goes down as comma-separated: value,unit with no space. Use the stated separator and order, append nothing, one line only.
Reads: 280,V
